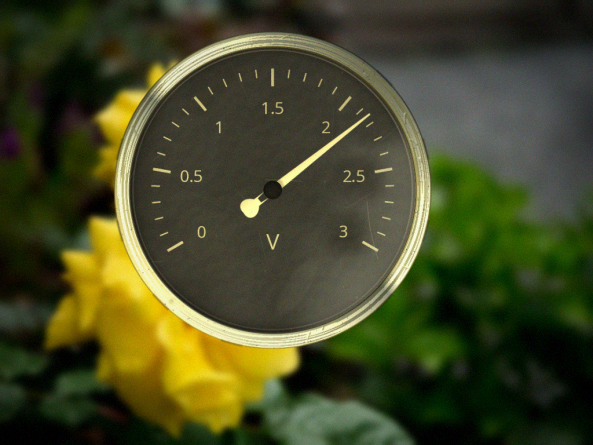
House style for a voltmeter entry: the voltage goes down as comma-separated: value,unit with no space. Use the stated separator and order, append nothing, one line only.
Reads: 2.15,V
